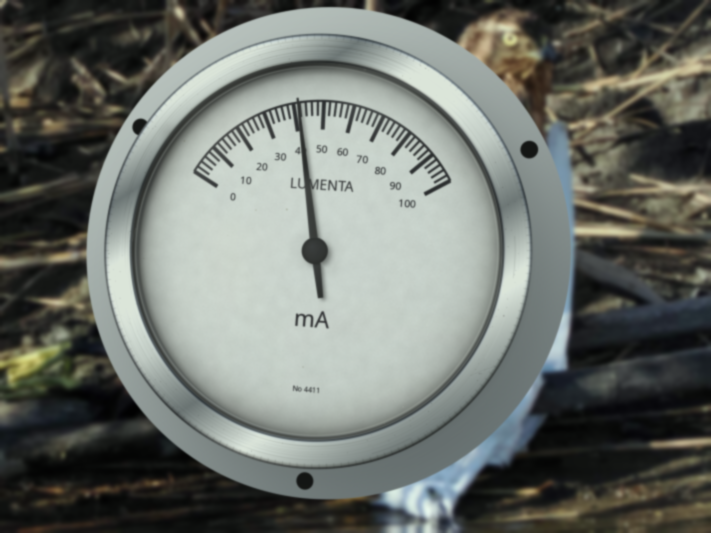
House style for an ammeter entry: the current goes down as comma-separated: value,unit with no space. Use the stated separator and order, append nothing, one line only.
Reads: 42,mA
